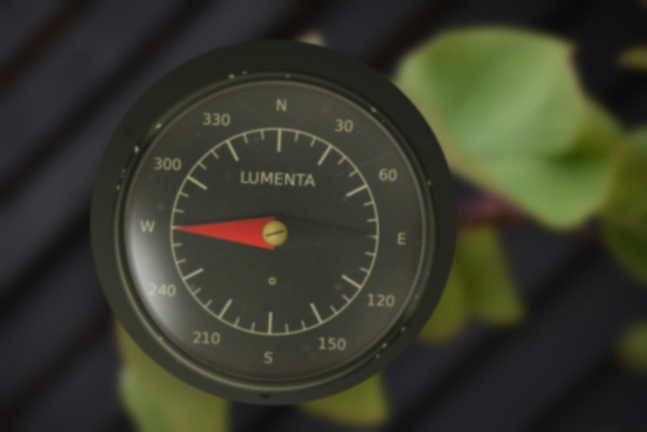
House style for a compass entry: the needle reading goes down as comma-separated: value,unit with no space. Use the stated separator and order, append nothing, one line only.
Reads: 270,°
